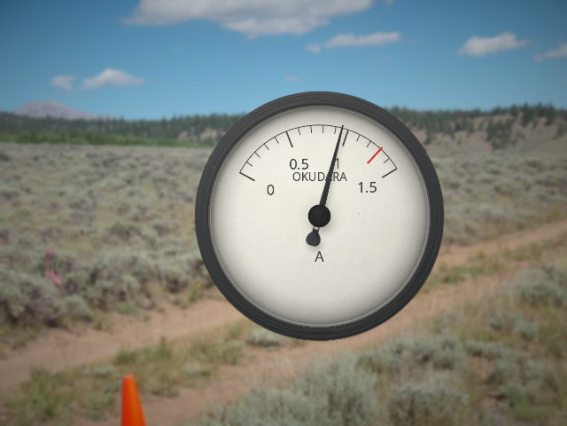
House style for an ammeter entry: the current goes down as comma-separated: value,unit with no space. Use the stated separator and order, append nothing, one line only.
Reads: 0.95,A
